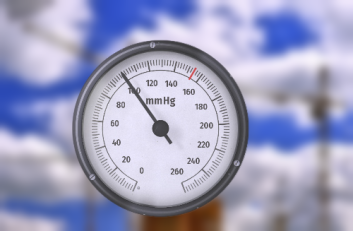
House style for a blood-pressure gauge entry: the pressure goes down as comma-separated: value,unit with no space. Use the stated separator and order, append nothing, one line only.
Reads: 100,mmHg
